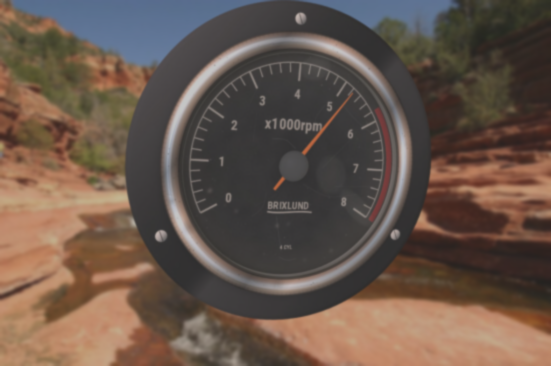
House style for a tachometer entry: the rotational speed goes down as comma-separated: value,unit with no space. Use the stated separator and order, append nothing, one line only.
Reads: 5200,rpm
